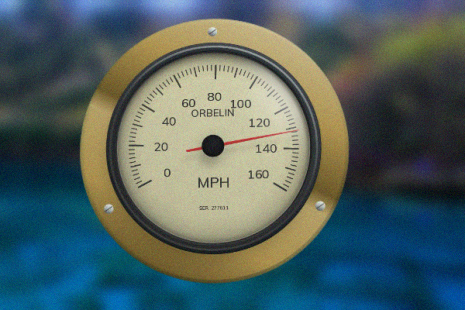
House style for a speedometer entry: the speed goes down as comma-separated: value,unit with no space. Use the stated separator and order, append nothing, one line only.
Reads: 132,mph
